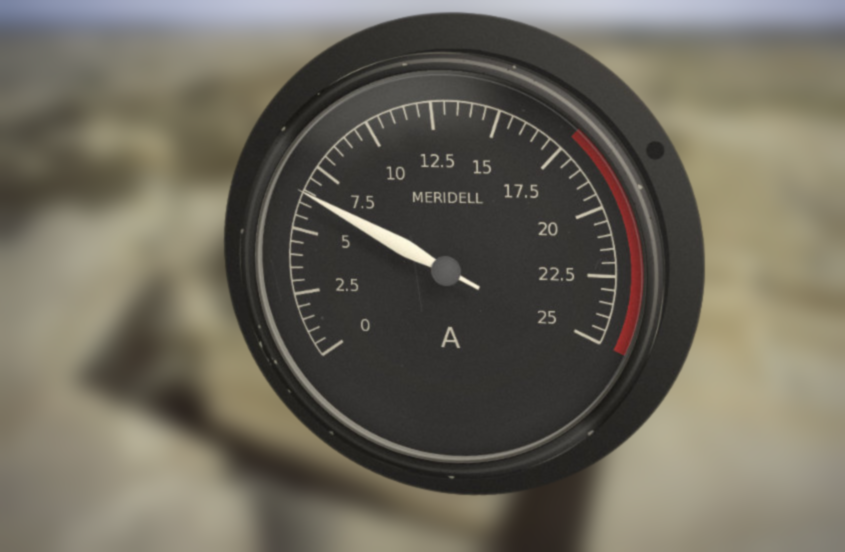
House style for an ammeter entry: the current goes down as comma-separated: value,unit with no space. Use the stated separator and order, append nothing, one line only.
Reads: 6.5,A
